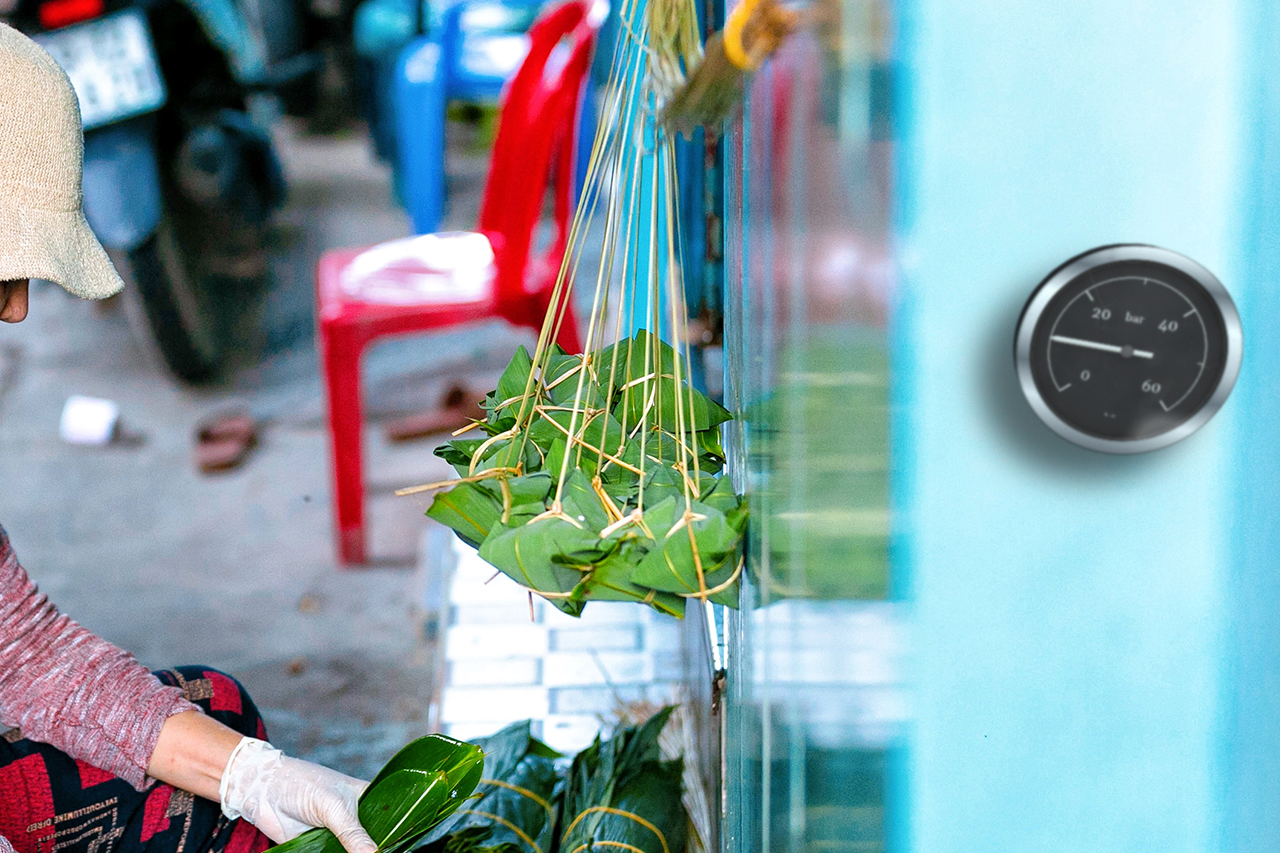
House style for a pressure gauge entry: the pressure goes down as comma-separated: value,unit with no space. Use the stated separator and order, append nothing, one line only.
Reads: 10,bar
